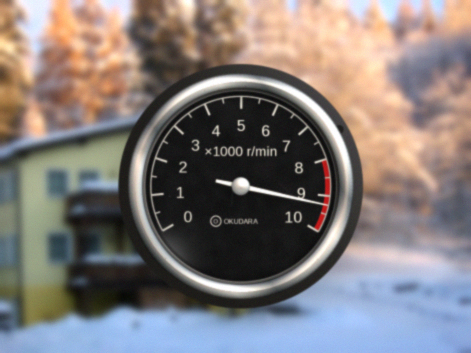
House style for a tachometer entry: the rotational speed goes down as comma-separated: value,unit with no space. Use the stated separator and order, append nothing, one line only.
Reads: 9250,rpm
